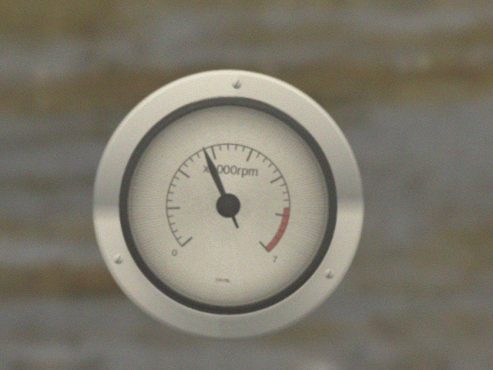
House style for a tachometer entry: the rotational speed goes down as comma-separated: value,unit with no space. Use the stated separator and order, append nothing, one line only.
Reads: 2800,rpm
